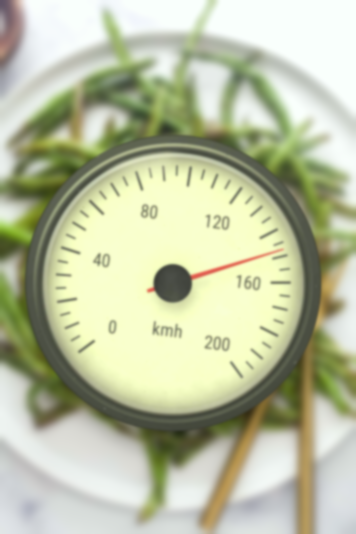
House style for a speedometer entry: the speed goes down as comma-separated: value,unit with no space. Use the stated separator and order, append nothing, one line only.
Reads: 147.5,km/h
